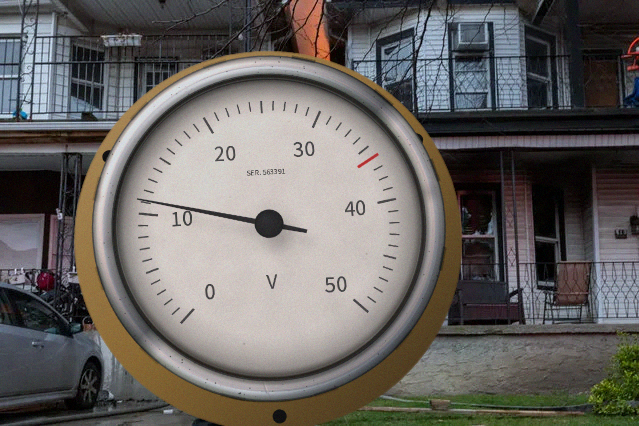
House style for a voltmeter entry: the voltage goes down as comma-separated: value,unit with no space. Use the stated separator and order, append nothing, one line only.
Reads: 11,V
